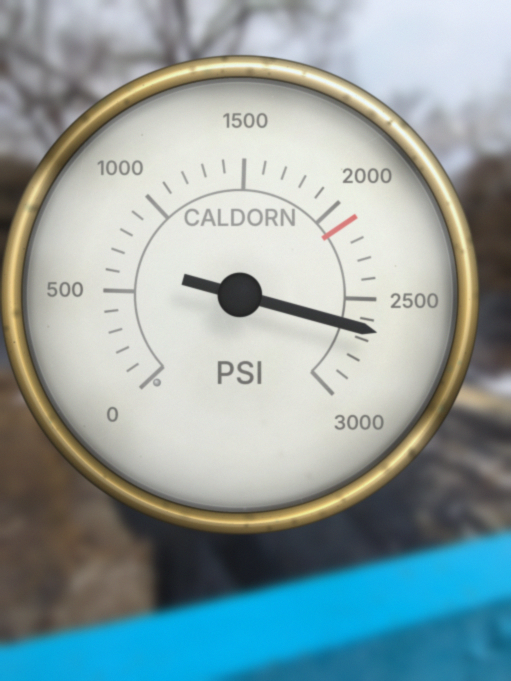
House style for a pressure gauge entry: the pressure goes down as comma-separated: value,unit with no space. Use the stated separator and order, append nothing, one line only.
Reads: 2650,psi
